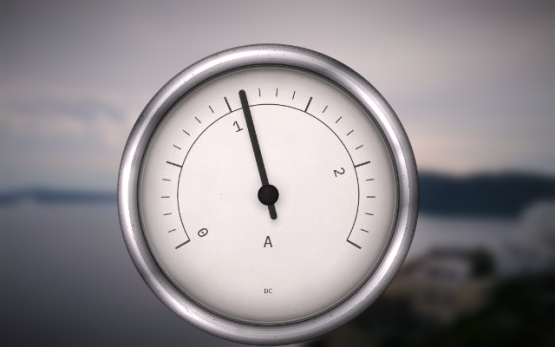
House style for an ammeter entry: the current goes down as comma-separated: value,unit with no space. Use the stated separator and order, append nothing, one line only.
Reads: 1.1,A
